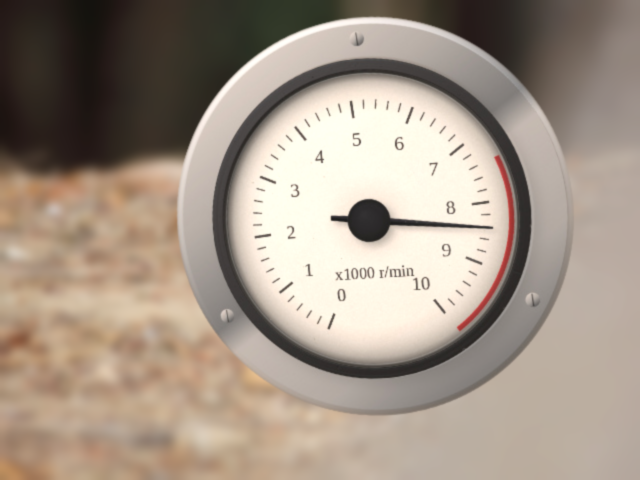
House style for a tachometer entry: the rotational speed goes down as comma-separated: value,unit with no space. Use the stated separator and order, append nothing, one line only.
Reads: 8400,rpm
